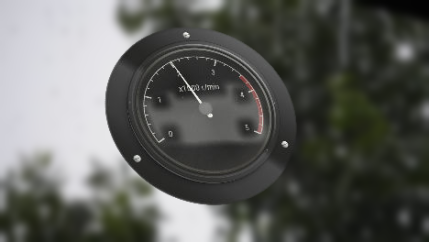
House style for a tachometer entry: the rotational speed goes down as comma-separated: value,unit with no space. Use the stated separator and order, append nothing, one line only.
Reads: 2000,rpm
